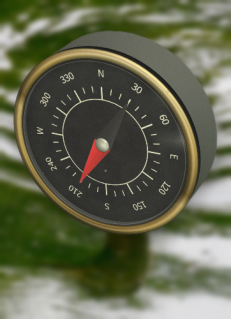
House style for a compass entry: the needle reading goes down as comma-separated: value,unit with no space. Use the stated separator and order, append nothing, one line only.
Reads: 210,°
